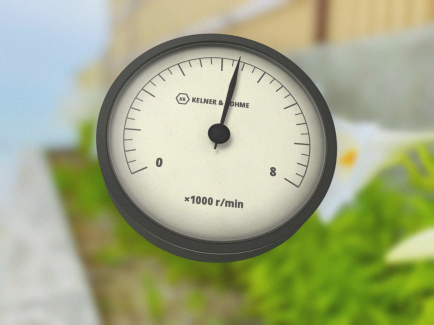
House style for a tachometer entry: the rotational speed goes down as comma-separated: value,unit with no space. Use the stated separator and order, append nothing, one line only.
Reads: 4375,rpm
